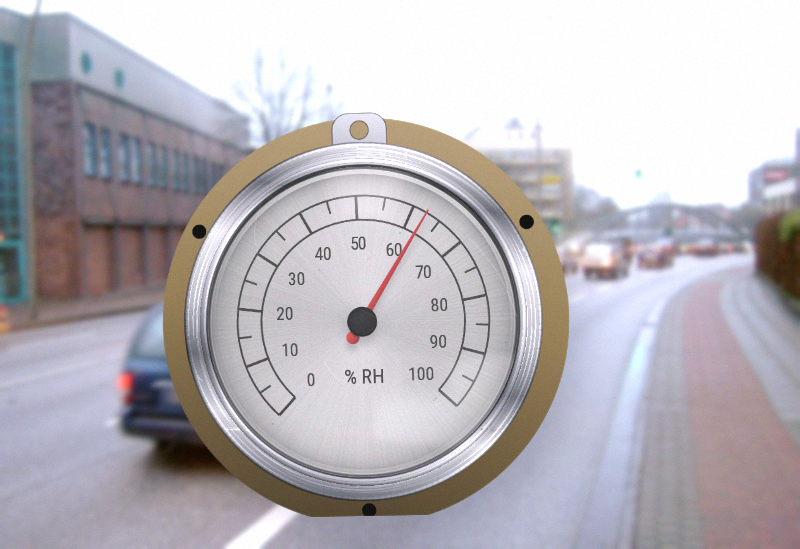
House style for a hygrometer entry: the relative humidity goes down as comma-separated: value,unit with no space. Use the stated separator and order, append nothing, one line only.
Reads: 62.5,%
